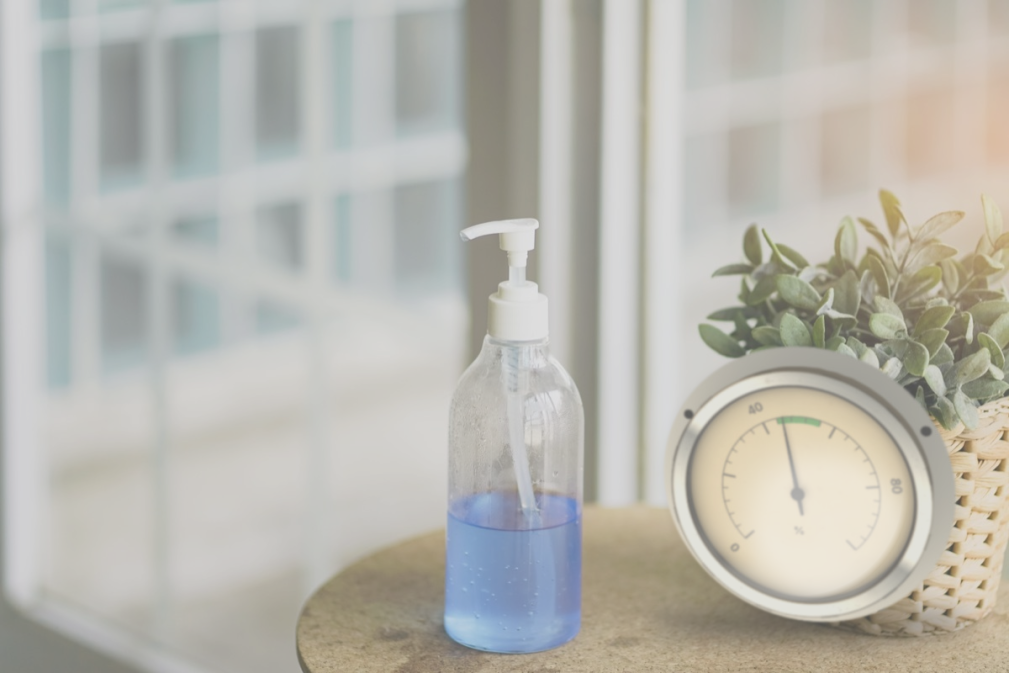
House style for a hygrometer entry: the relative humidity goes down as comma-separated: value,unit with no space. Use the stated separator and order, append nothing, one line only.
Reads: 46,%
